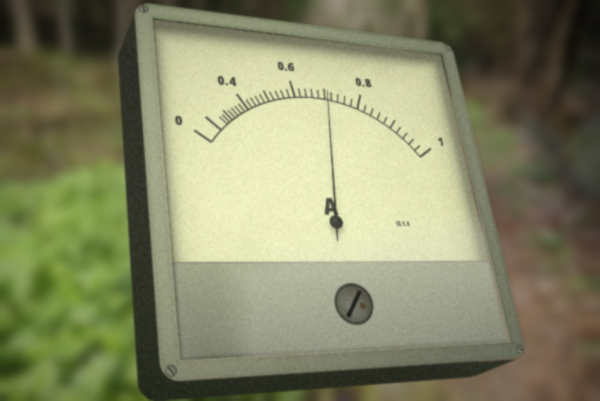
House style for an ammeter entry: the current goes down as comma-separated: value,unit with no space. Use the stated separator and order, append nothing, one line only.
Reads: 0.7,A
